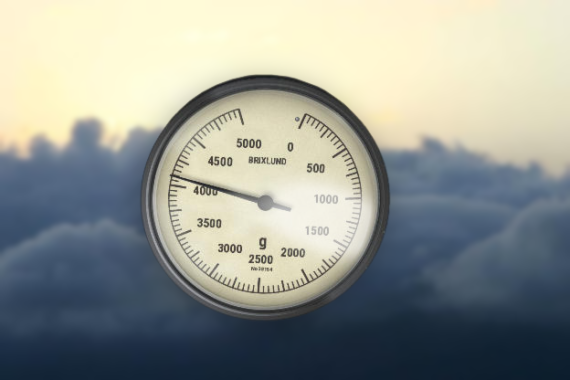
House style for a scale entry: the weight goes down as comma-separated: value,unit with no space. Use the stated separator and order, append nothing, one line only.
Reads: 4100,g
